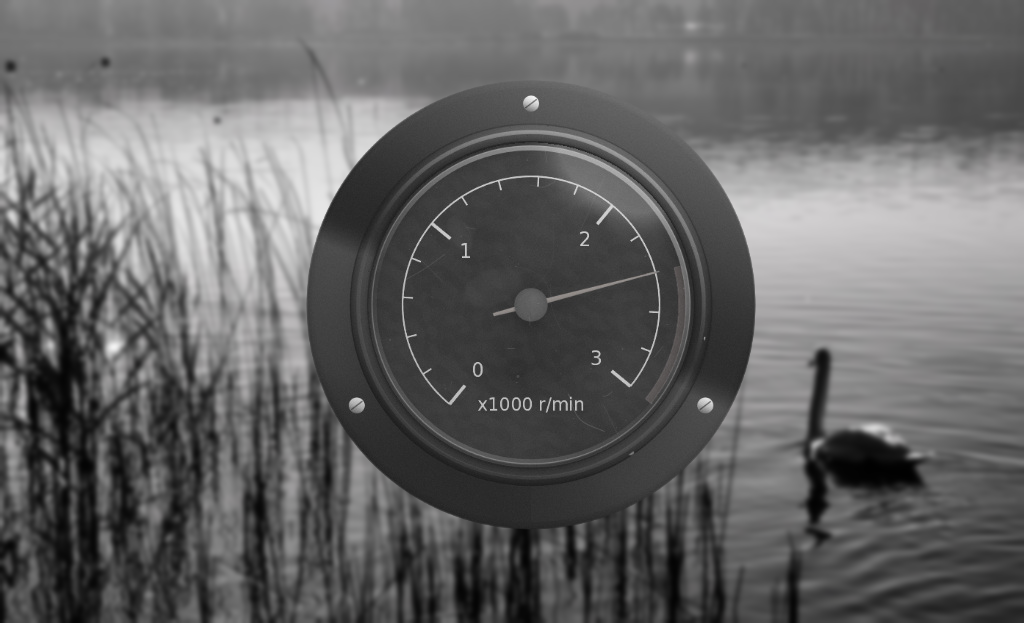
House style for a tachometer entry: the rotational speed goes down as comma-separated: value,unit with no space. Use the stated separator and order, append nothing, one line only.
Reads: 2400,rpm
